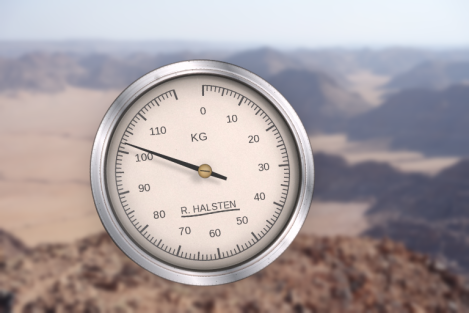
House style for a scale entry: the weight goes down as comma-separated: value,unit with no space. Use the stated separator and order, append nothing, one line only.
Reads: 102,kg
